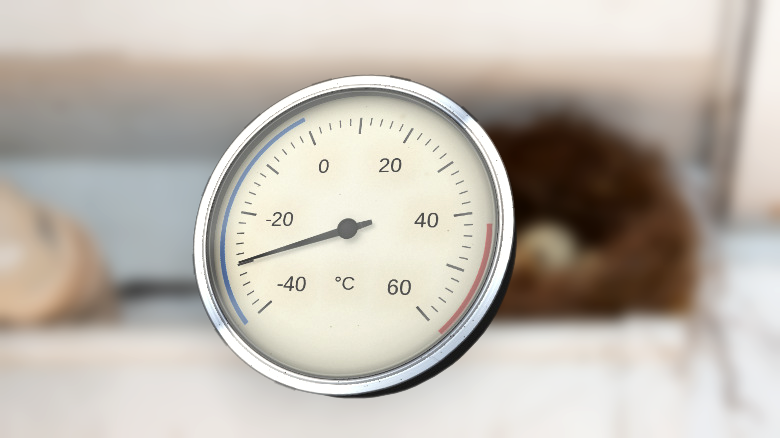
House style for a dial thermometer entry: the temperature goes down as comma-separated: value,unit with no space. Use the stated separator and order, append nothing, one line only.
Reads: -30,°C
